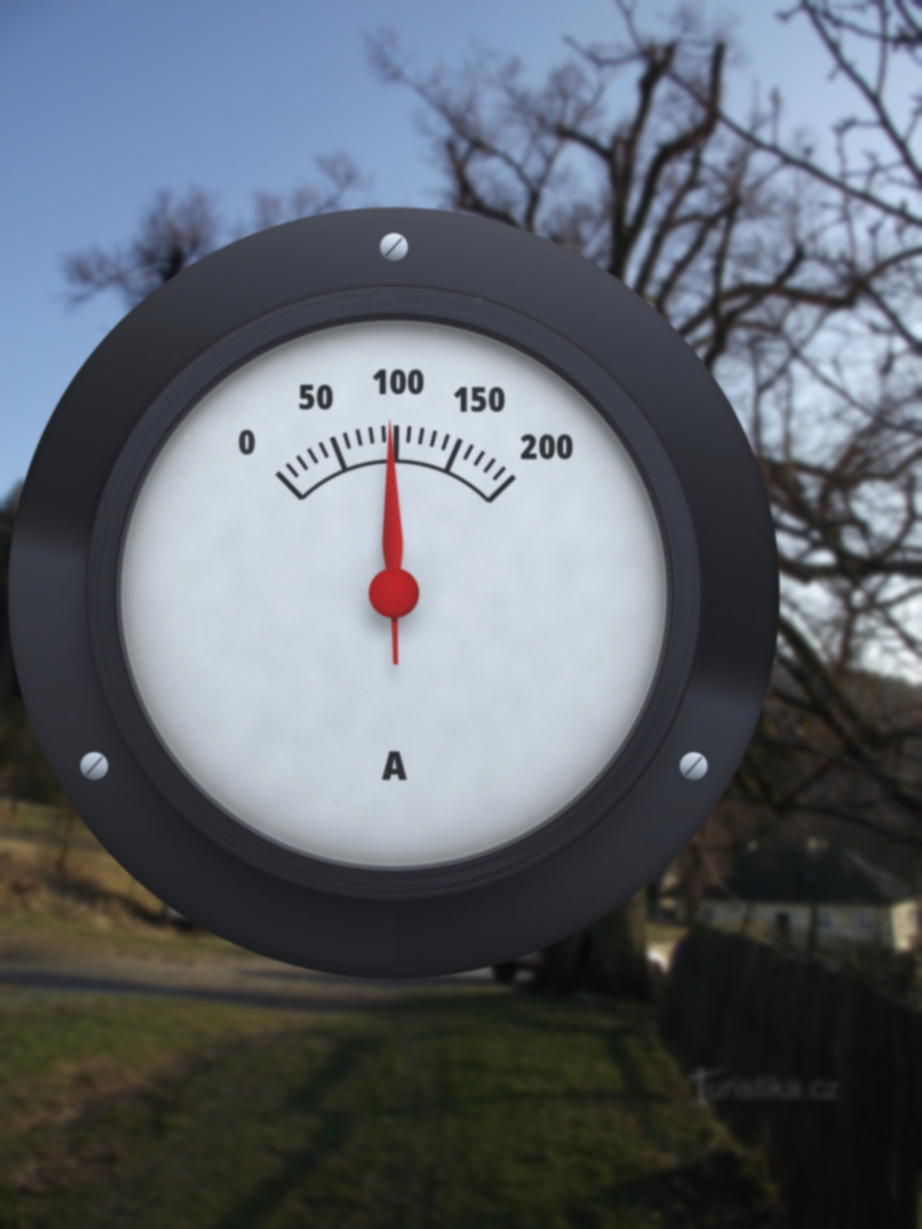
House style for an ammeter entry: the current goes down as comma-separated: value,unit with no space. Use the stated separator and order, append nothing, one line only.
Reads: 95,A
